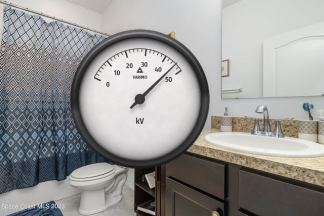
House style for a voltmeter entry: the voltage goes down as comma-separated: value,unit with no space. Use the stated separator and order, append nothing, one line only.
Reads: 46,kV
